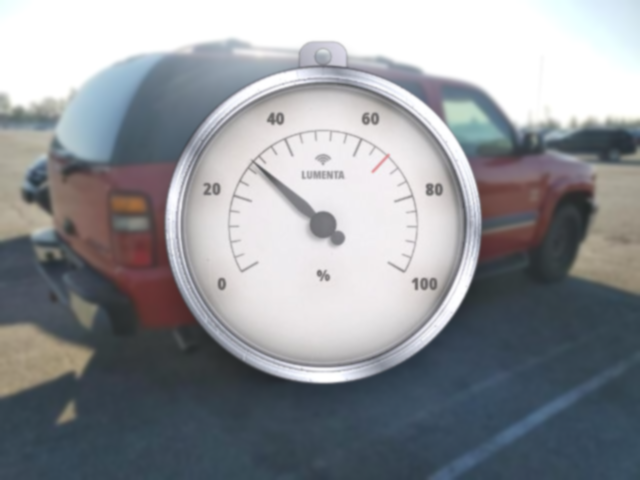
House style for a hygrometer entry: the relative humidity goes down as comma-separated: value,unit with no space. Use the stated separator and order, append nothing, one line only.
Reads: 30,%
